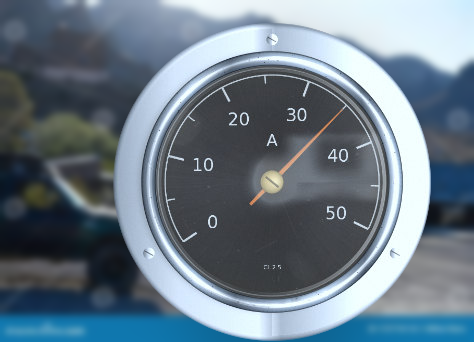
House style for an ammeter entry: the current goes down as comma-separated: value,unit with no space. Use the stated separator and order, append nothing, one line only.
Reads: 35,A
